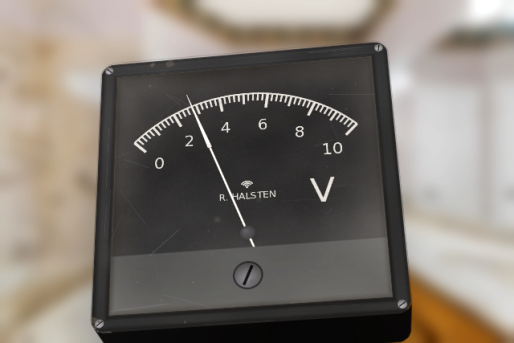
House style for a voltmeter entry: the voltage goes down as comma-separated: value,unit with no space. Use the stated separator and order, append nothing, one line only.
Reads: 2.8,V
